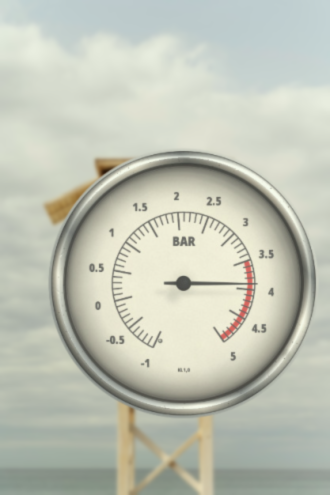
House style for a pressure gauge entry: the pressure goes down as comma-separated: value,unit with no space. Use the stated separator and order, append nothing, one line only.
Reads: 3.9,bar
